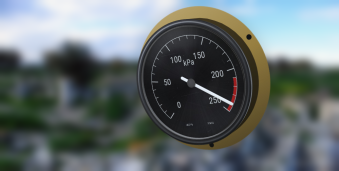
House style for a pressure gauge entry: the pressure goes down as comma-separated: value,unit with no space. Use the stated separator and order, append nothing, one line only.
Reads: 240,kPa
